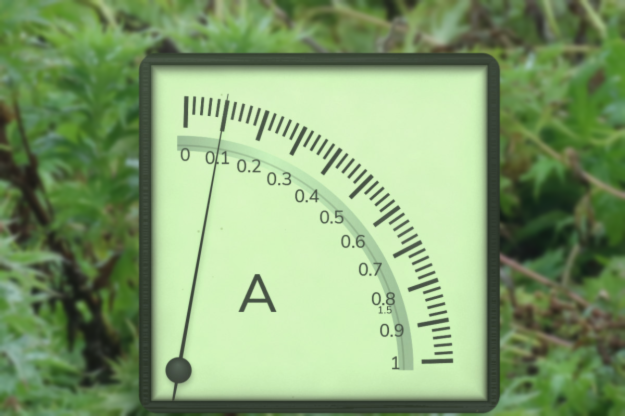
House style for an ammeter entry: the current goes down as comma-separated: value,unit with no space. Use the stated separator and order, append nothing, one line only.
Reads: 0.1,A
